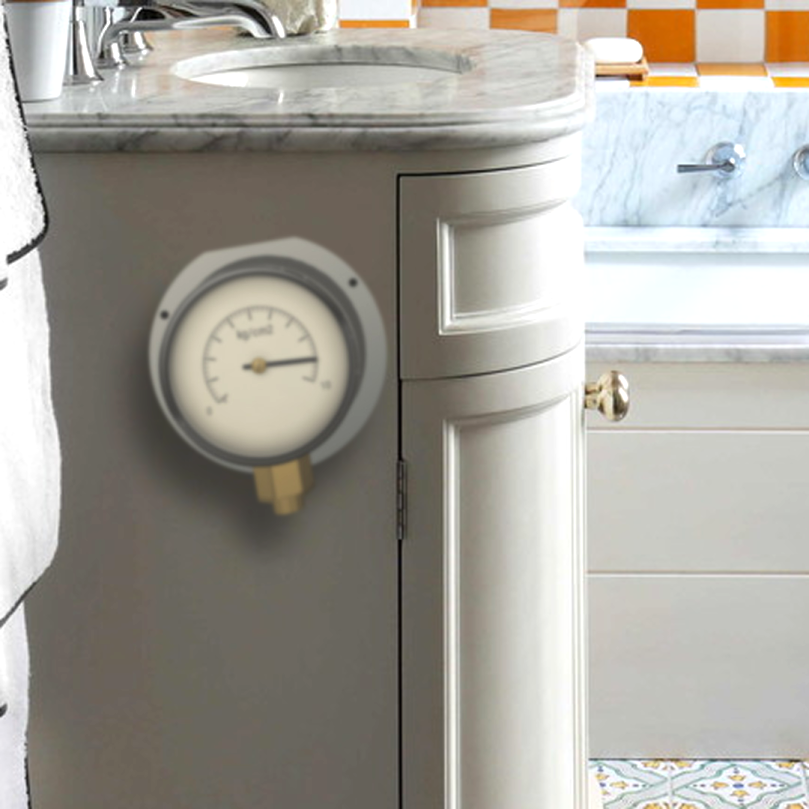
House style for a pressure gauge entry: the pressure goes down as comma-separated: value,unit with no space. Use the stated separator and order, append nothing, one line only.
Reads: 9,kg/cm²
